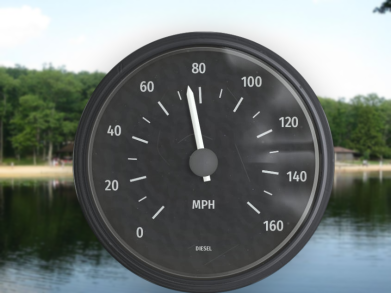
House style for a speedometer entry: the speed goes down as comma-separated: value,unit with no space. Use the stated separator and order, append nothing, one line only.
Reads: 75,mph
